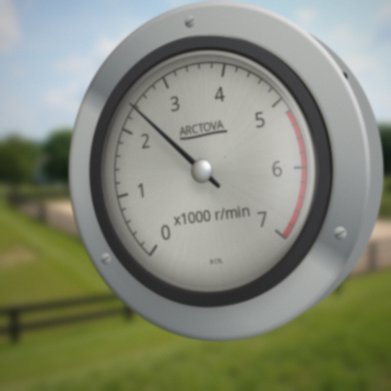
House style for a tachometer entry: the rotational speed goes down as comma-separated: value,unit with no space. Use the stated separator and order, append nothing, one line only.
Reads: 2400,rpm
